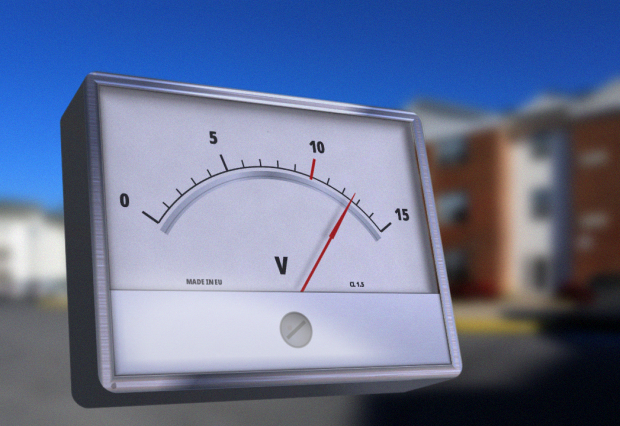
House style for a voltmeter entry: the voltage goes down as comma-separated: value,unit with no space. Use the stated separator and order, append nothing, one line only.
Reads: 12.5,V
